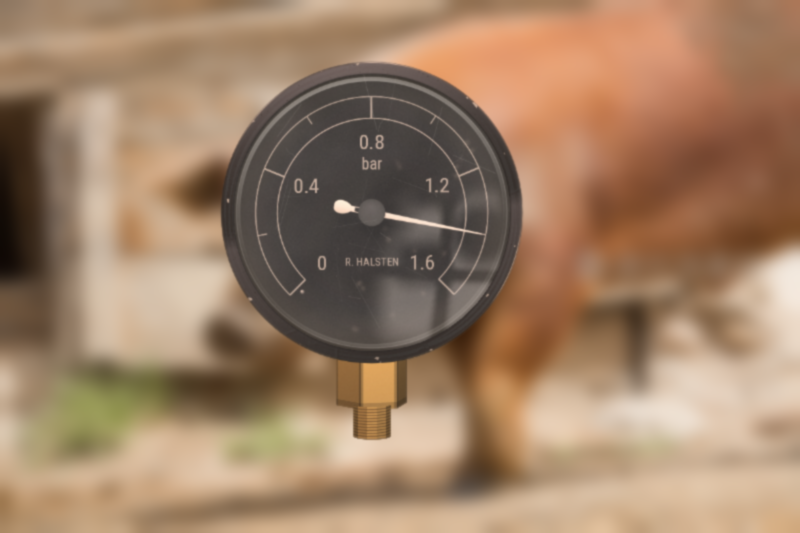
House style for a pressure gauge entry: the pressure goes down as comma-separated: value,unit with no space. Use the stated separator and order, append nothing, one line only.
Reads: 1.4,bar
